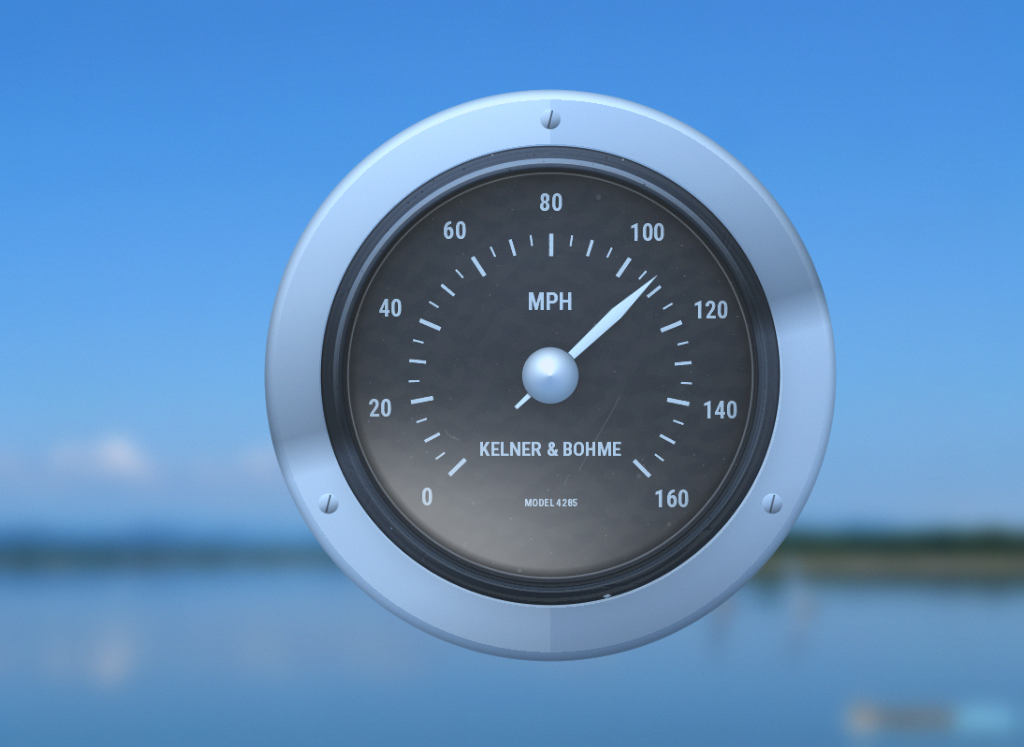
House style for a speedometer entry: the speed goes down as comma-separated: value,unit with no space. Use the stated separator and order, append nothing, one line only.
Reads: 107.5,mph
